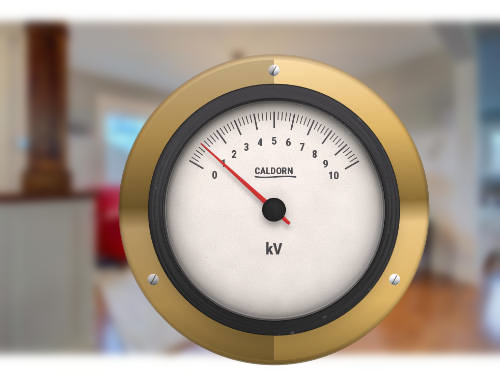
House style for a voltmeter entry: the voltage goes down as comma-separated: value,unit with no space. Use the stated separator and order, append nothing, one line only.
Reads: 1,kV
